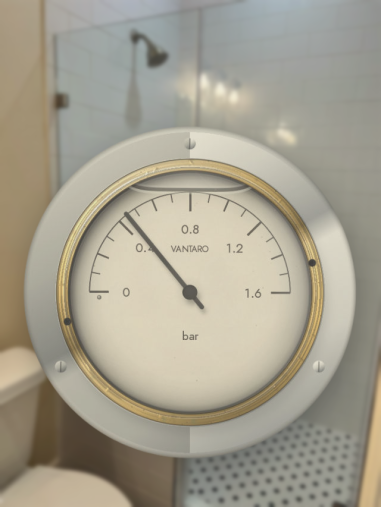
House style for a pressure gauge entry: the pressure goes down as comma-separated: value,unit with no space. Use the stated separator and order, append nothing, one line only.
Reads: 0.45,bar
